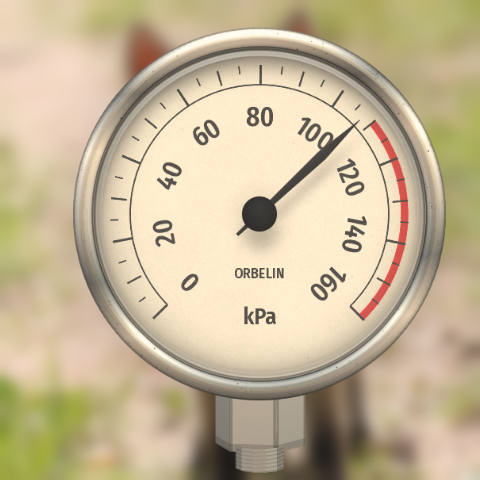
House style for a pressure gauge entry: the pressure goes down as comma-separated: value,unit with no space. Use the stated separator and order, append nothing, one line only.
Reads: 107.5,kPa
